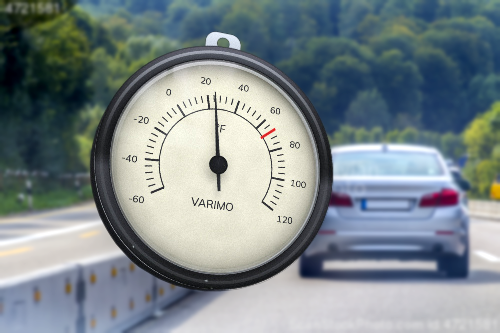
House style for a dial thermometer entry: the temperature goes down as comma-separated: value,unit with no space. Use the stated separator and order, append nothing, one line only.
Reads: 24,°F
